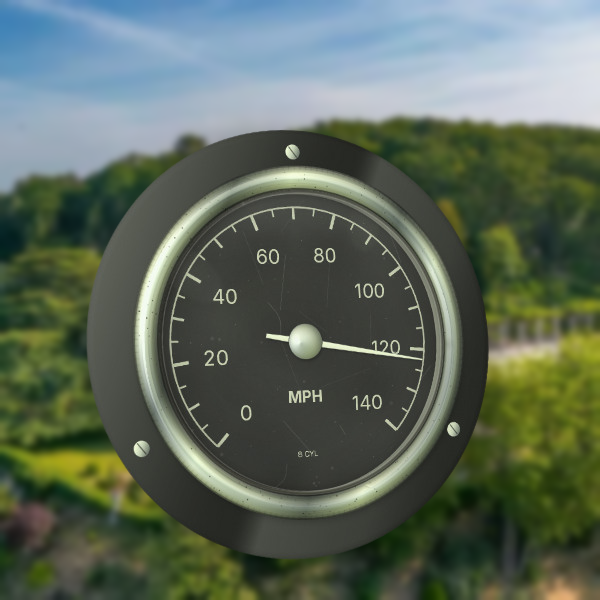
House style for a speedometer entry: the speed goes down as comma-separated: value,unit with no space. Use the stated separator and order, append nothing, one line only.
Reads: 122.5,mph
